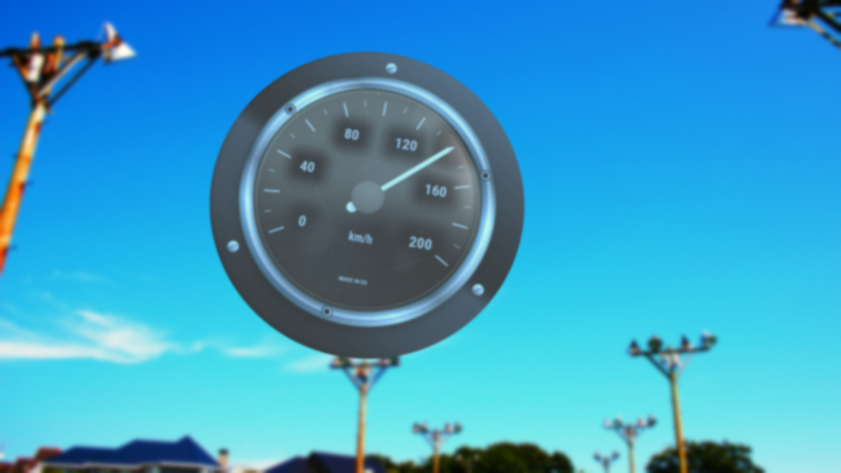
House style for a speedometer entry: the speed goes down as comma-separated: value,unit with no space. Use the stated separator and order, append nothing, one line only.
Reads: 140,km/h
